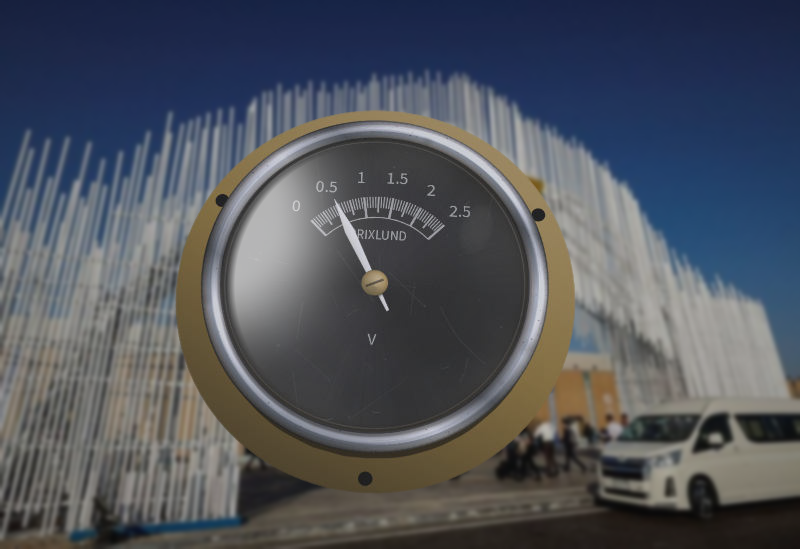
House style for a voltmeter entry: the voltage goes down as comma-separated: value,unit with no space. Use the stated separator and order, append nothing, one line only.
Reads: 0.5,V
